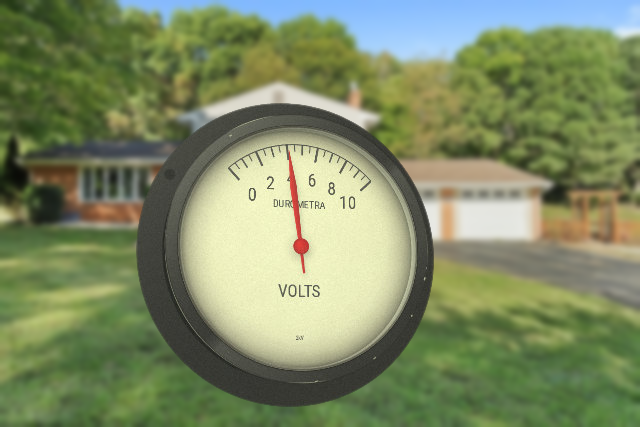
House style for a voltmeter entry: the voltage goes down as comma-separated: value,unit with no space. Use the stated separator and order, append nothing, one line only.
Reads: 4,V
